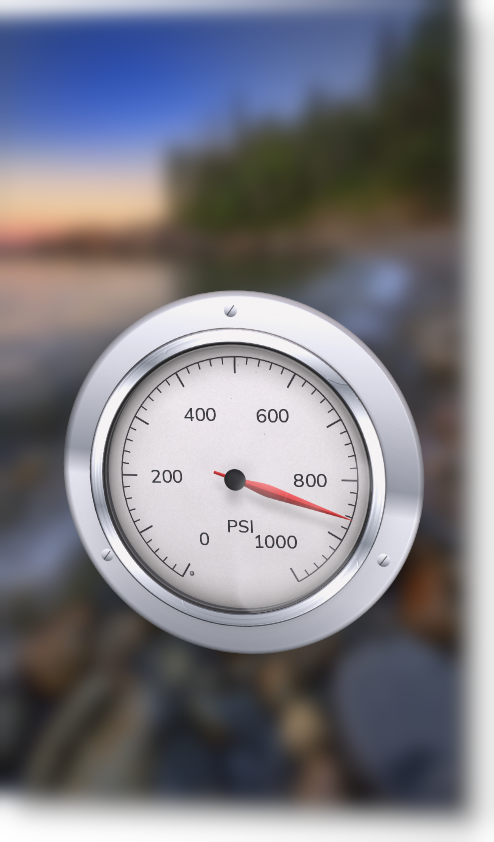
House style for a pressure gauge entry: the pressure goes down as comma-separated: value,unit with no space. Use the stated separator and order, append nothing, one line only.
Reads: 860,psi
